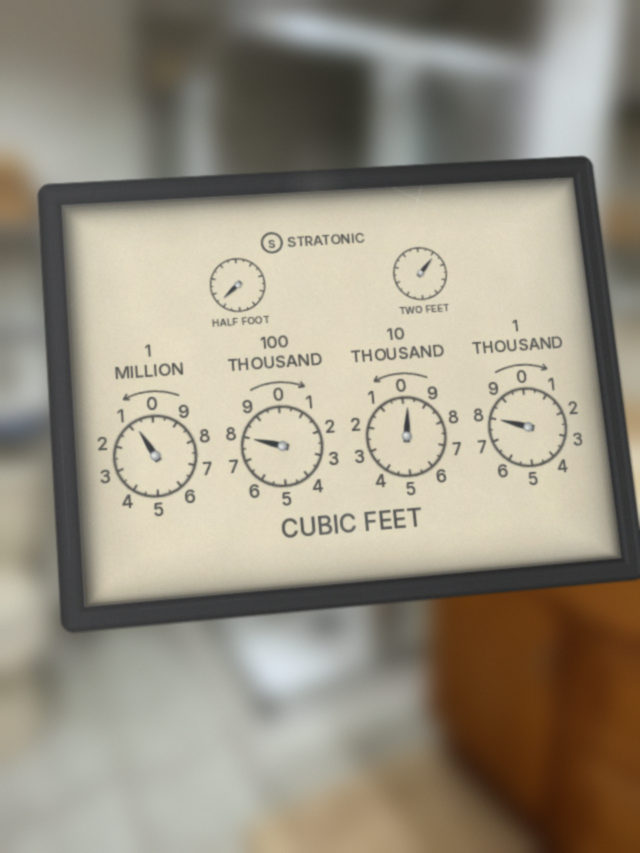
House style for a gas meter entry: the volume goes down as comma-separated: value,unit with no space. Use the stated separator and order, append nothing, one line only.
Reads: 79800,ft³
